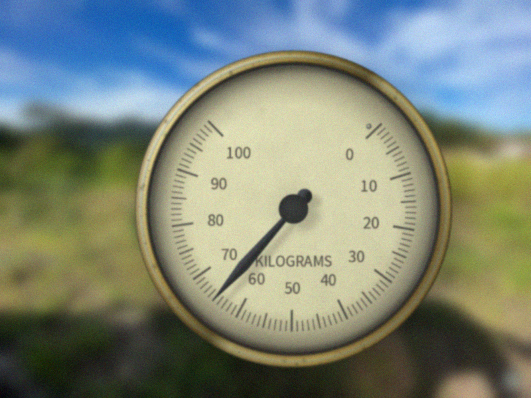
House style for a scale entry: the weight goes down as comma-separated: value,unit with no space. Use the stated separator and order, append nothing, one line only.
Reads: 65,kg
